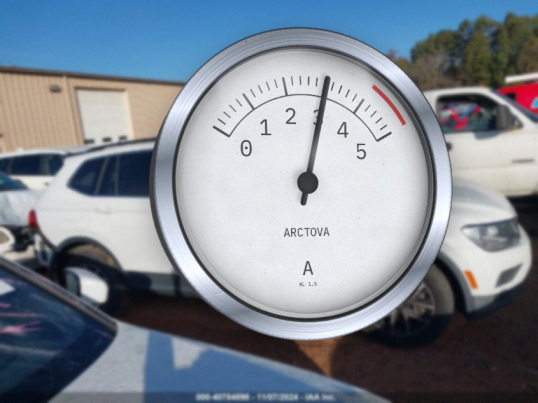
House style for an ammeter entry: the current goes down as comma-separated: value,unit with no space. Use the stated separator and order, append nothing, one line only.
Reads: 3,A
